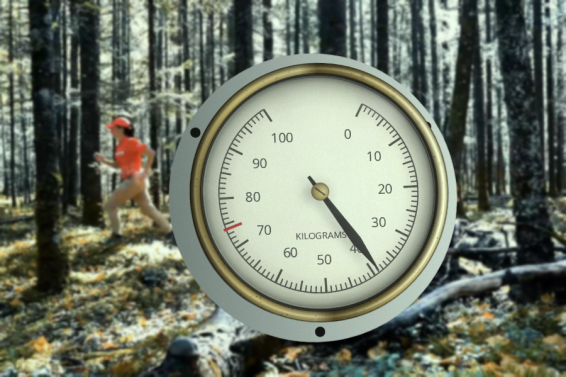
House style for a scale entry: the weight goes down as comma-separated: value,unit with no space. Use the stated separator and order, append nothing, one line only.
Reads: 39,kg
